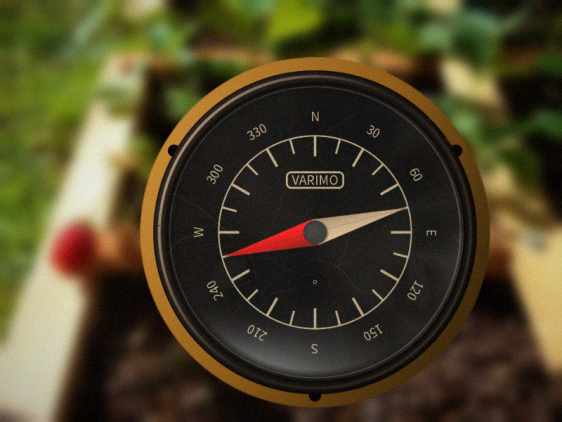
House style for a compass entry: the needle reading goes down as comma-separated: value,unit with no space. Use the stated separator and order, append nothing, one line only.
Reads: 255,°
